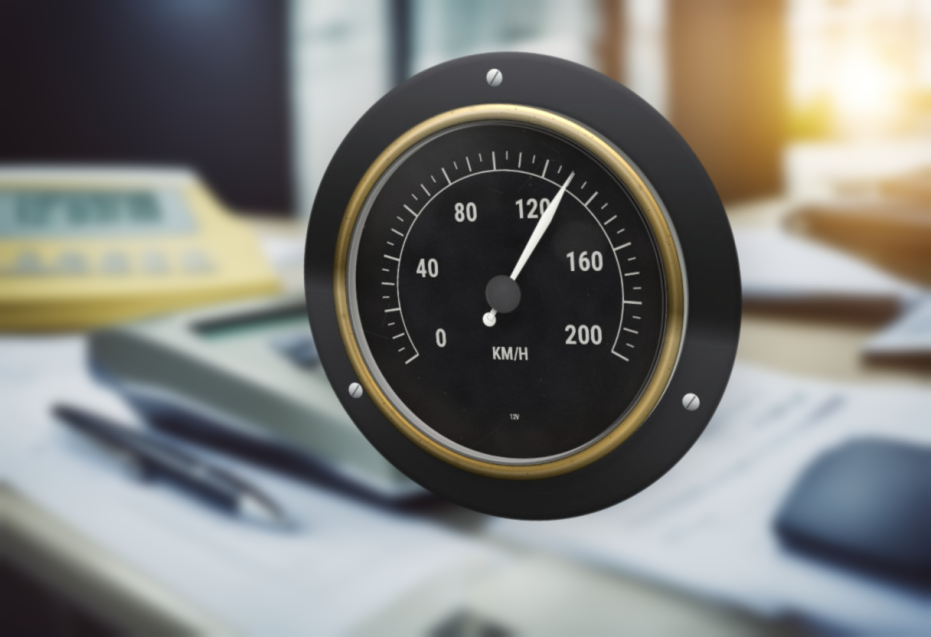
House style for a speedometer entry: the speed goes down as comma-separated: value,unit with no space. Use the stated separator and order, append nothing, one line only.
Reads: 130,km/h
